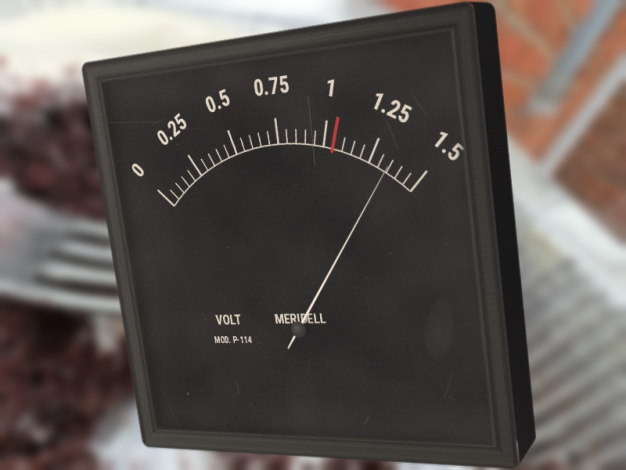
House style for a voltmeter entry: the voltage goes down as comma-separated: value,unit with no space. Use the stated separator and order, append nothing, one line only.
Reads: 1.35,V
